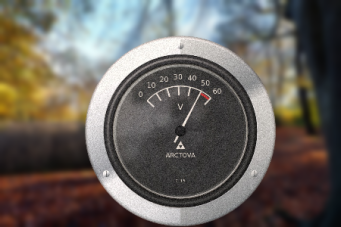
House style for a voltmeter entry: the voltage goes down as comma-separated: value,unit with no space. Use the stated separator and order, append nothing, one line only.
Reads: 50,V
